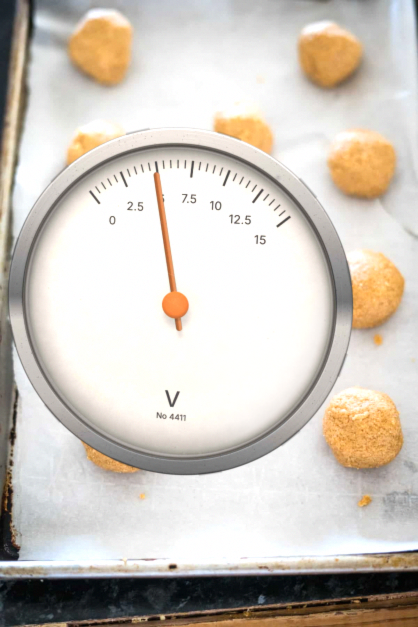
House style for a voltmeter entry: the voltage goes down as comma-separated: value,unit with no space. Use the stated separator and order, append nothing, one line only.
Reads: 5,V
